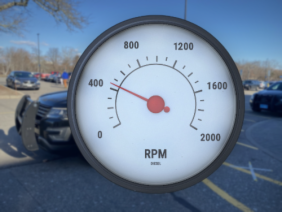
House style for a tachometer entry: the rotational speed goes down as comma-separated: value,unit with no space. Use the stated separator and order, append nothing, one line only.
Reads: 450,rpm
